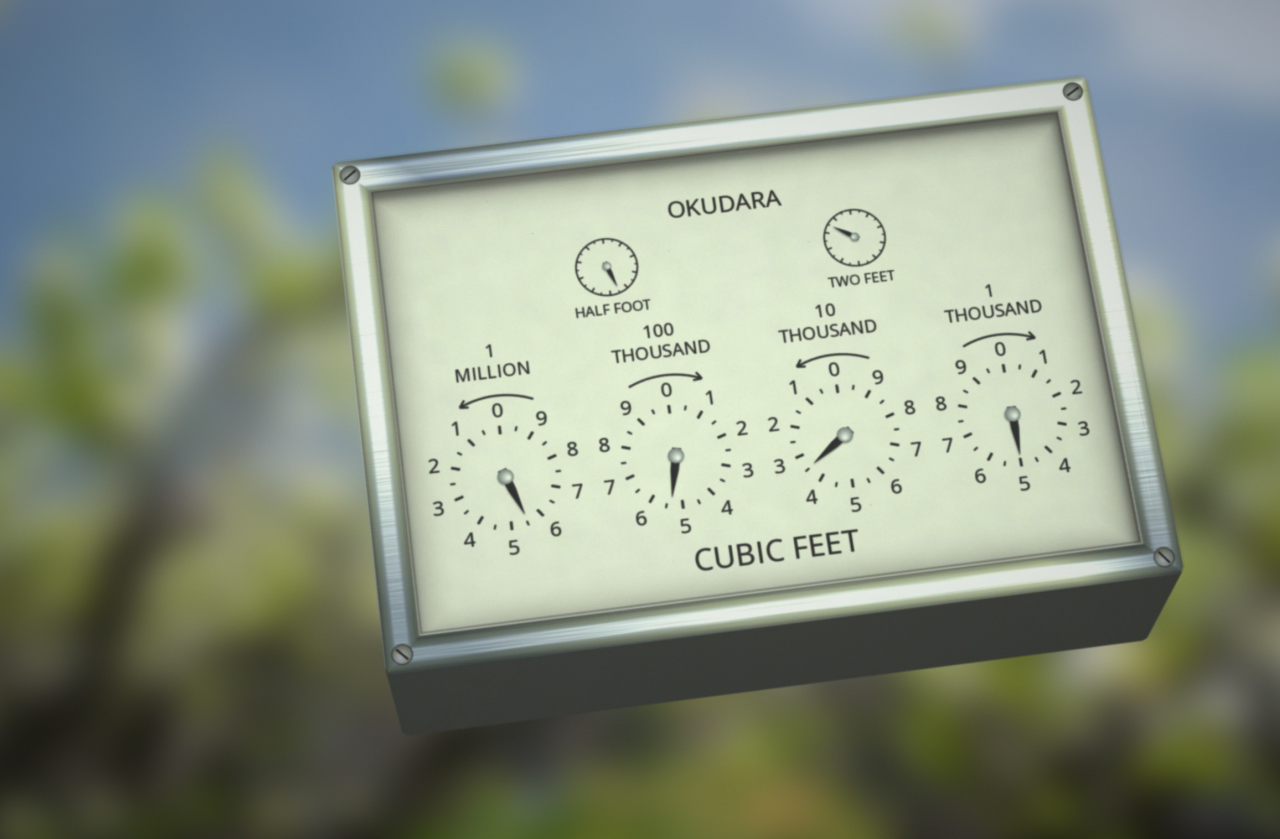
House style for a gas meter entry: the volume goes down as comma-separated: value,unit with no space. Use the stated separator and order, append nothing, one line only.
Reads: 553500,ft³
